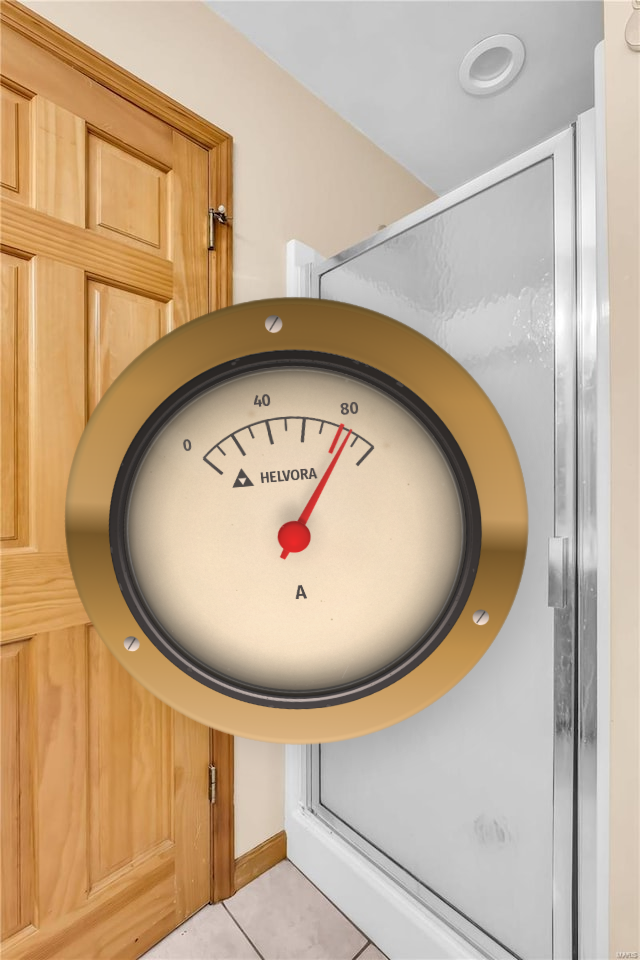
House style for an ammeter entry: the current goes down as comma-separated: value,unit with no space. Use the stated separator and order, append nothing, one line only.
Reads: 85,A
